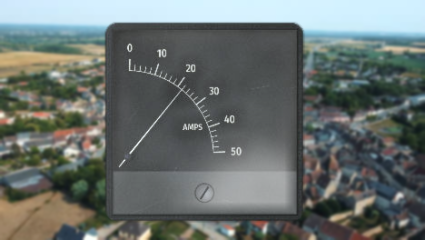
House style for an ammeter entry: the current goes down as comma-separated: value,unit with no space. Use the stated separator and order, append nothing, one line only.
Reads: 22,A
